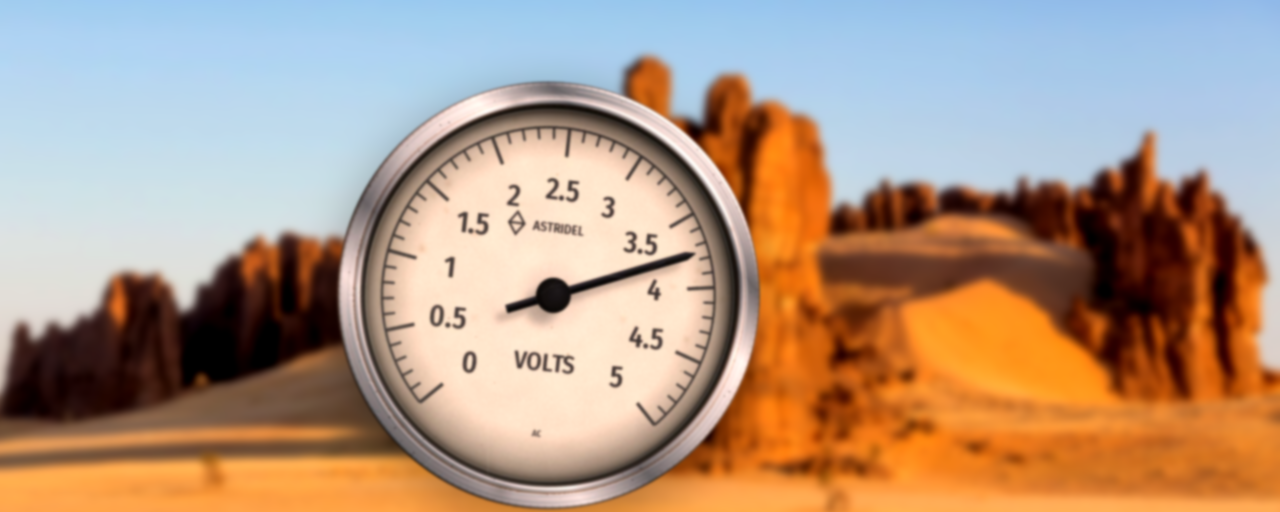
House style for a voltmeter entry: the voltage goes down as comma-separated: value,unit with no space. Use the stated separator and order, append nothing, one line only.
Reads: 3.75,V
